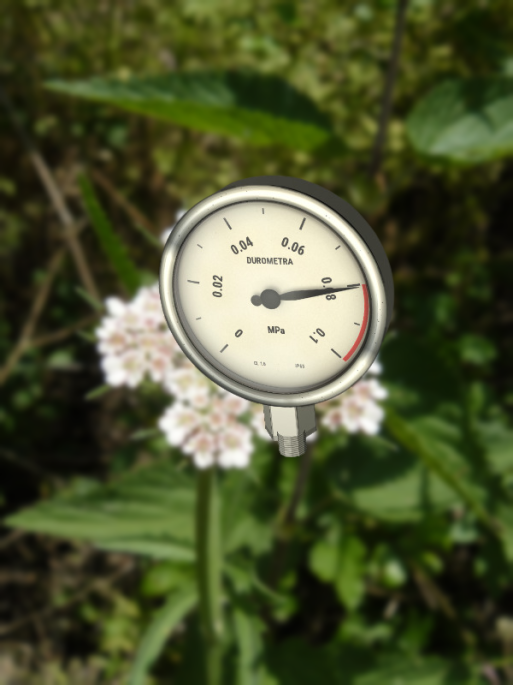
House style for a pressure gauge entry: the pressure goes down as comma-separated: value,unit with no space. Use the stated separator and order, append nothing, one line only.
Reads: 0.08,MPa
